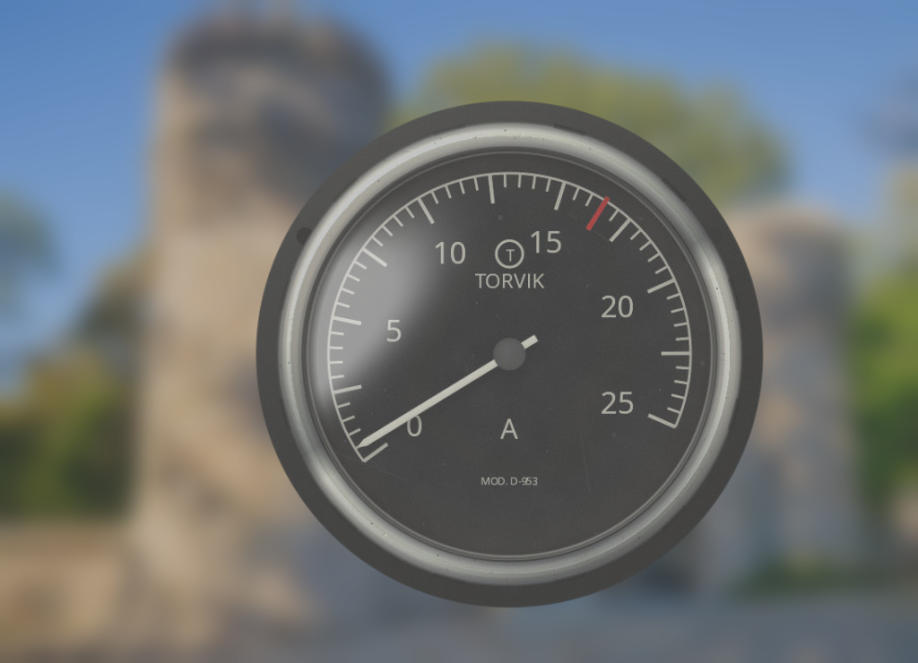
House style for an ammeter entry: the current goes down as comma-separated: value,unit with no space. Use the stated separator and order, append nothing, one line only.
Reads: 0.5,A
